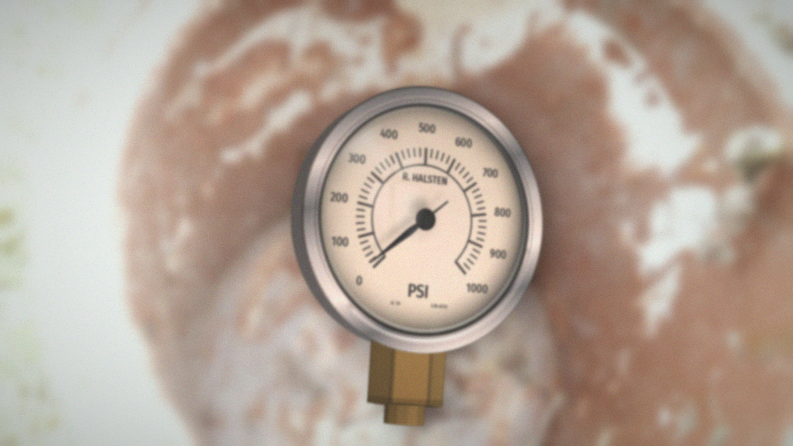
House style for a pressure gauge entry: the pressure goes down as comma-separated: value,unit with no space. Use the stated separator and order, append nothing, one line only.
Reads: 20,psi
